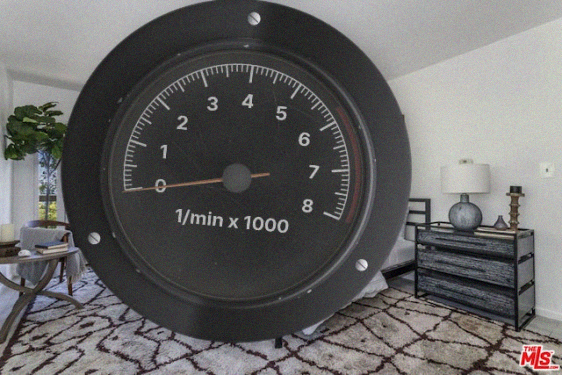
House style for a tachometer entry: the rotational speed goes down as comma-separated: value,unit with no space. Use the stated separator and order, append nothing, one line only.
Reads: 0,rpm
